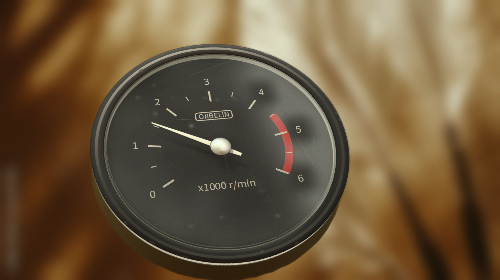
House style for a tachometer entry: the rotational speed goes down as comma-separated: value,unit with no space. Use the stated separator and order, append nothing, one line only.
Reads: 1500,rpm
